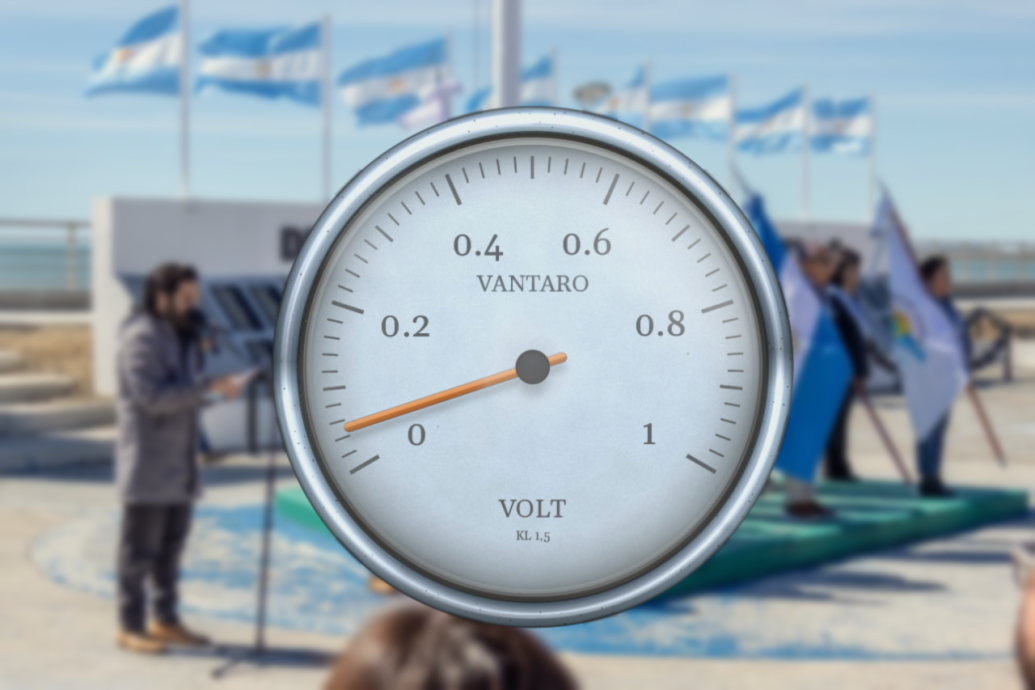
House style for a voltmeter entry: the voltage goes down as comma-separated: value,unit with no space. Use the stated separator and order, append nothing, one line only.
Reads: 0.05,V
